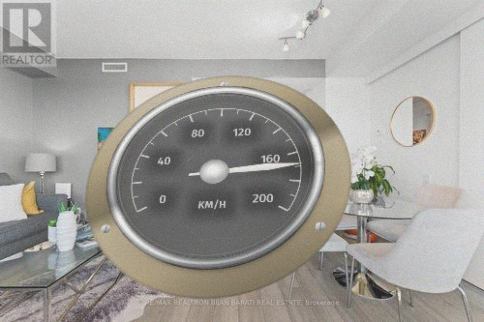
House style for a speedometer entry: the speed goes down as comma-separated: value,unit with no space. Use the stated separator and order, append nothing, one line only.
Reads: 170,km/h
